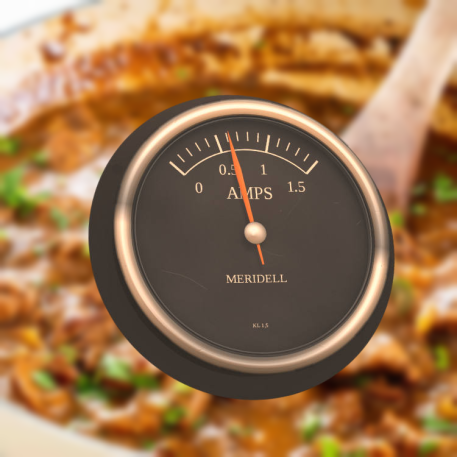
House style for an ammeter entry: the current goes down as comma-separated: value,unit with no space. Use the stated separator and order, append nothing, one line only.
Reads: 0.6,A
